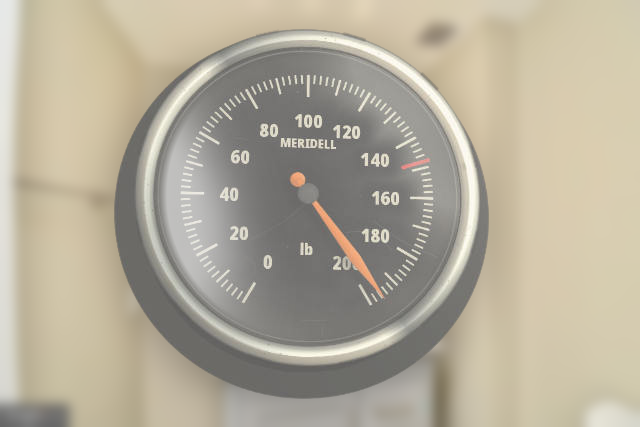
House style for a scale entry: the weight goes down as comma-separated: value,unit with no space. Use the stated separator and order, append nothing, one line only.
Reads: 196,lb
